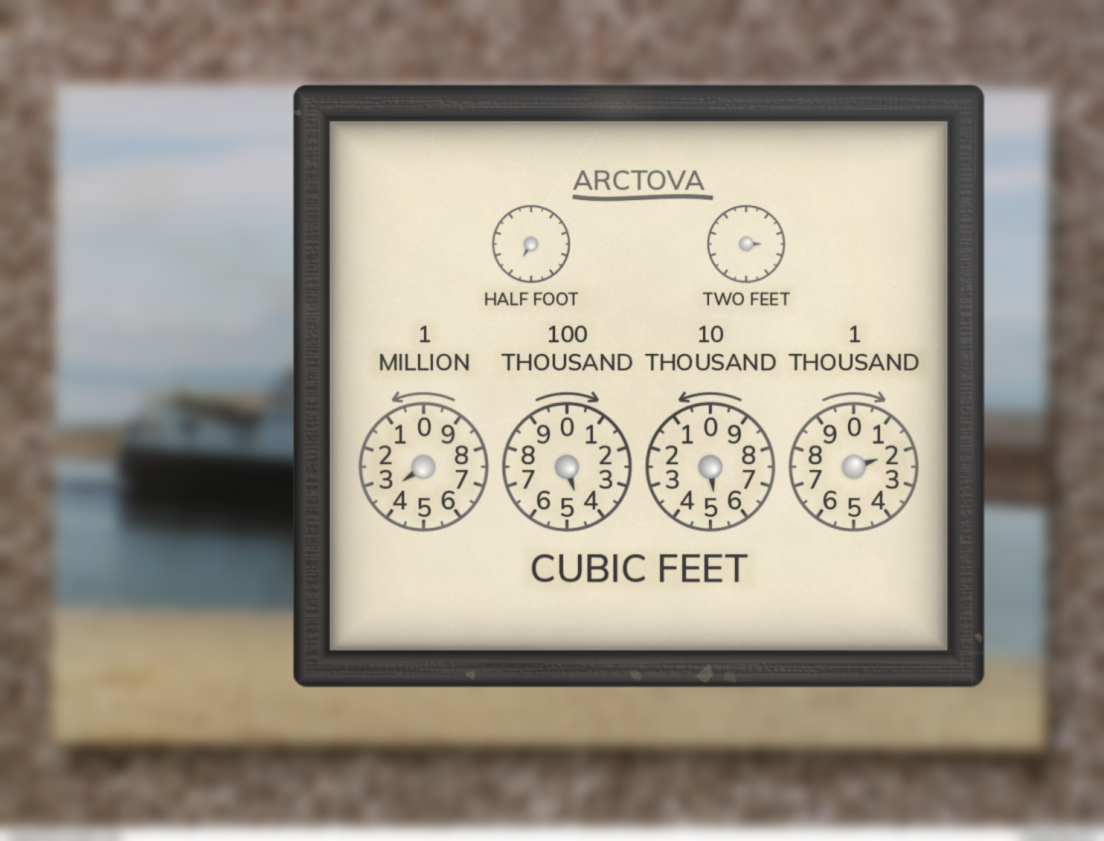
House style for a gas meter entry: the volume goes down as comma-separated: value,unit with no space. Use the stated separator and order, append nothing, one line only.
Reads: 345200,ft³
